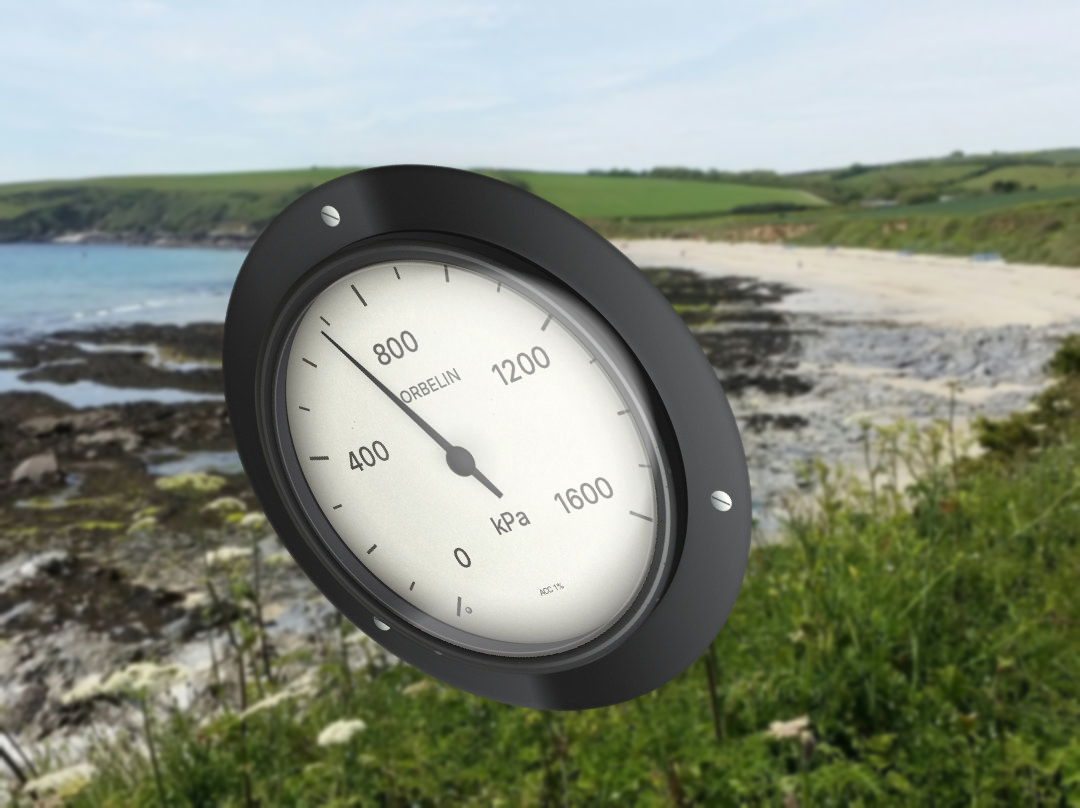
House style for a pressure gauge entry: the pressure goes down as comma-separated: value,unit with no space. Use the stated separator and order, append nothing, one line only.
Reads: 700,kPa
